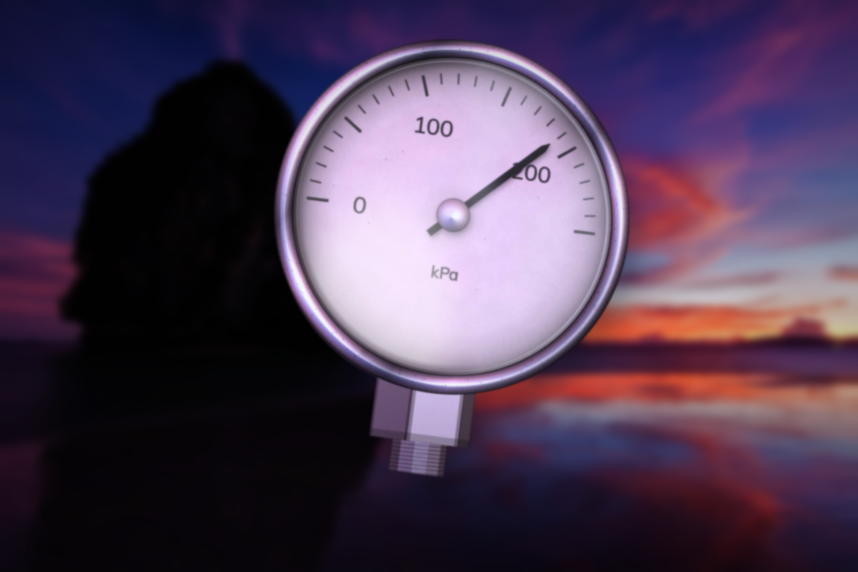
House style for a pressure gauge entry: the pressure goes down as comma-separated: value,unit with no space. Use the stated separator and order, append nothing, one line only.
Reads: 190,kPa
